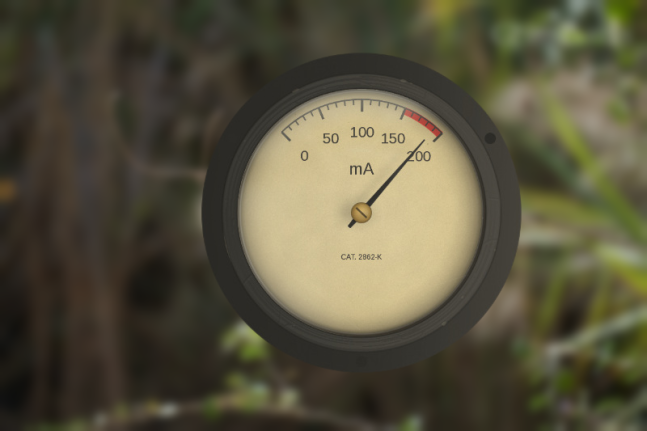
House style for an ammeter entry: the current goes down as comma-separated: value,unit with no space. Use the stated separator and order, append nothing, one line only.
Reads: 190,mA
